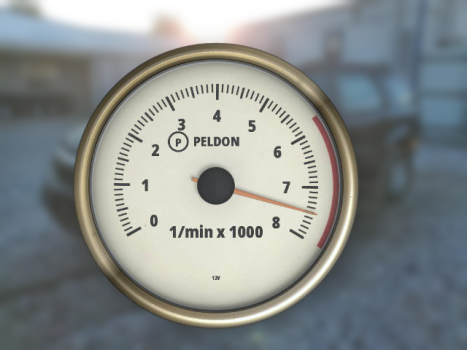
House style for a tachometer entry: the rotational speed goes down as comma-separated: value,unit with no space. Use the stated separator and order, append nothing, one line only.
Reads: 7500,rpm
